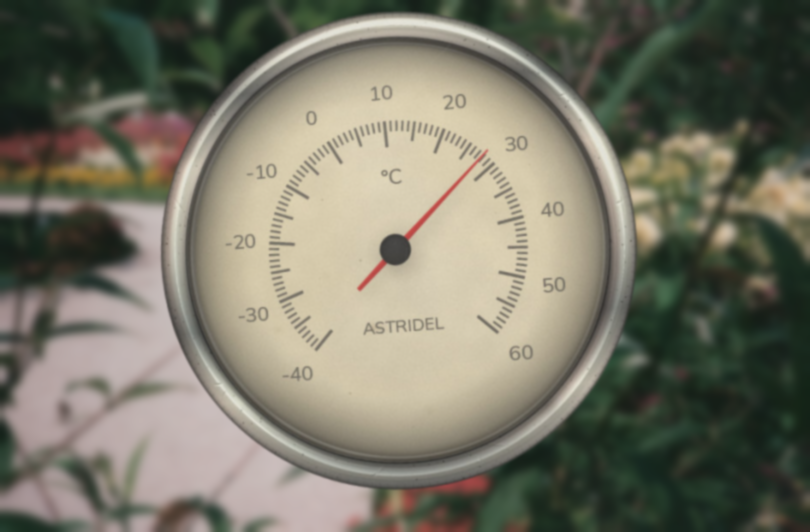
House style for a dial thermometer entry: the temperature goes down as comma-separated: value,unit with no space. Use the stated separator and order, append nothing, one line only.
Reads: 28,°C
